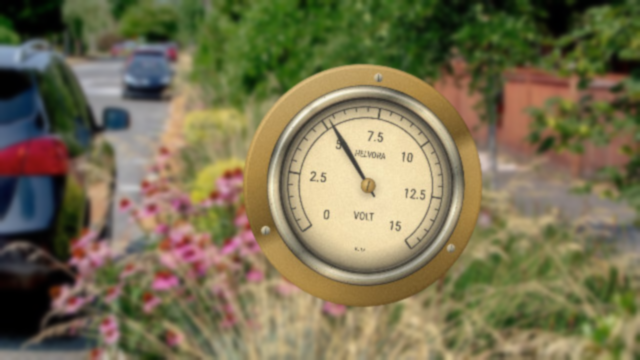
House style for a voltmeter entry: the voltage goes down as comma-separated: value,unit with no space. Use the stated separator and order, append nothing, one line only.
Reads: 5.25,V
